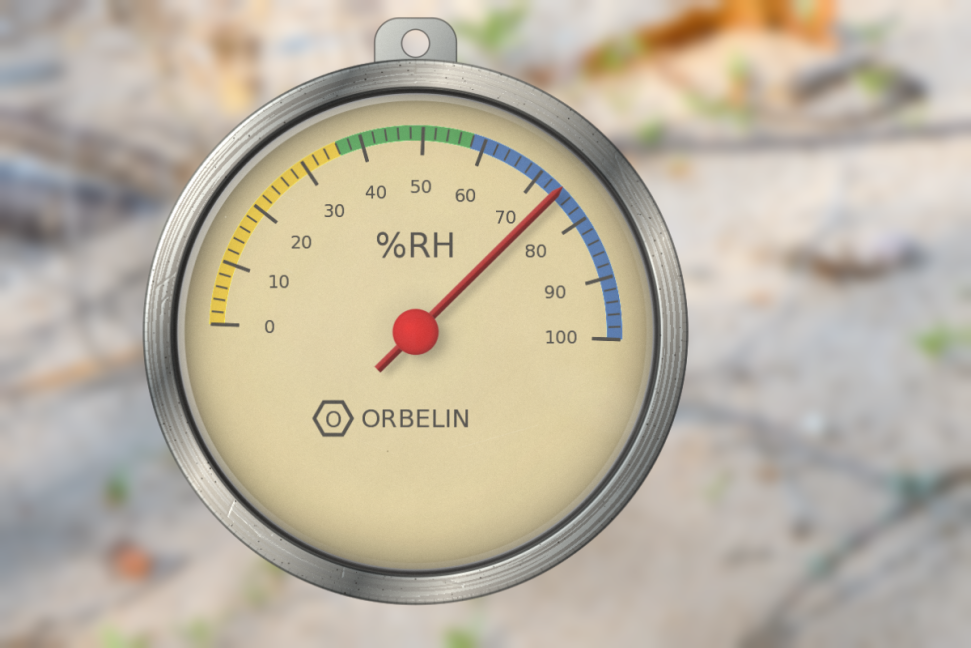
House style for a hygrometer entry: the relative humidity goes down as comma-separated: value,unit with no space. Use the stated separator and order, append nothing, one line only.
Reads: 74,%
